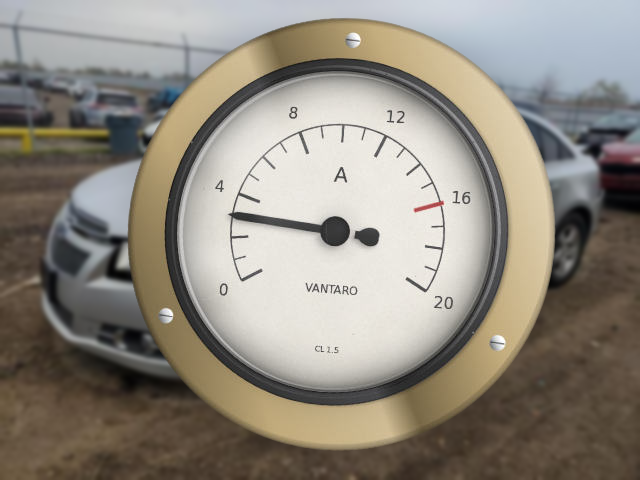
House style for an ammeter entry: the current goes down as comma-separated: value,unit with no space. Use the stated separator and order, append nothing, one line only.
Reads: 3,A
